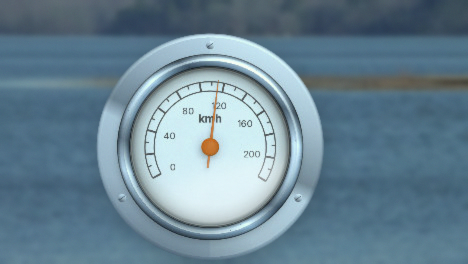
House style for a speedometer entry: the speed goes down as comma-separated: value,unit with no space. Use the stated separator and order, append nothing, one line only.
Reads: 115,km/h
